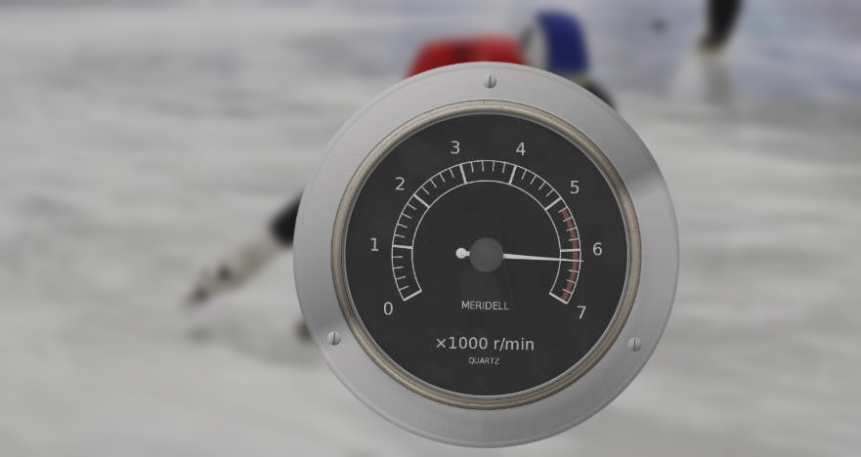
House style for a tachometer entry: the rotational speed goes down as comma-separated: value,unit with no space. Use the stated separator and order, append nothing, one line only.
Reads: 6200,rpm
